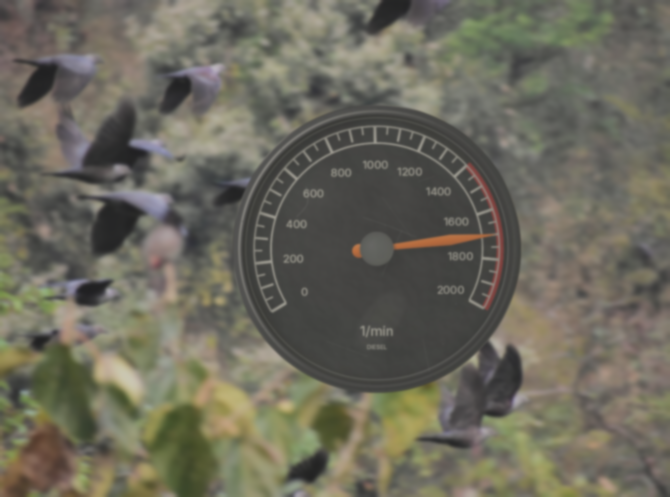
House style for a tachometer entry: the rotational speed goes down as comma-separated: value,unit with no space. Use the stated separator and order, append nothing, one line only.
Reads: 1700,rpm
